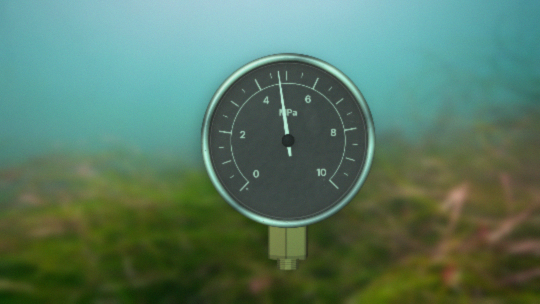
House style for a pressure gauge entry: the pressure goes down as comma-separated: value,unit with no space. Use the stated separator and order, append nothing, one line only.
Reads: 4.75,MPa
